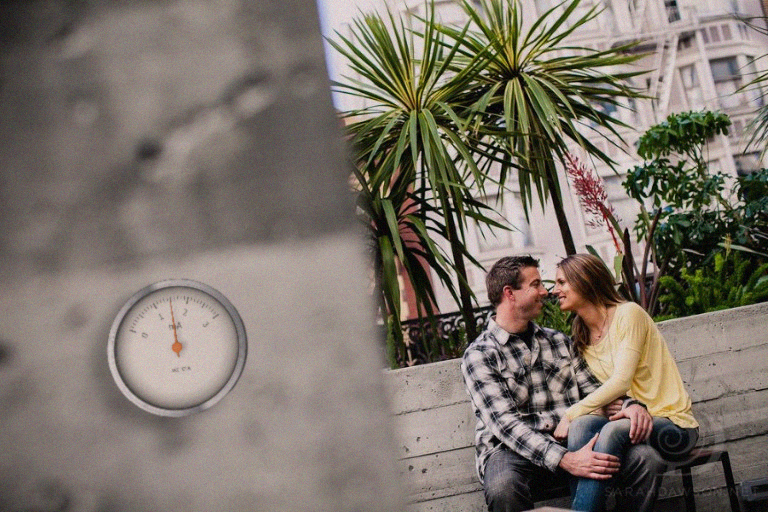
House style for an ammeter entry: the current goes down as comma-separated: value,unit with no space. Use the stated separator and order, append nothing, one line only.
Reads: 1.5,mA
